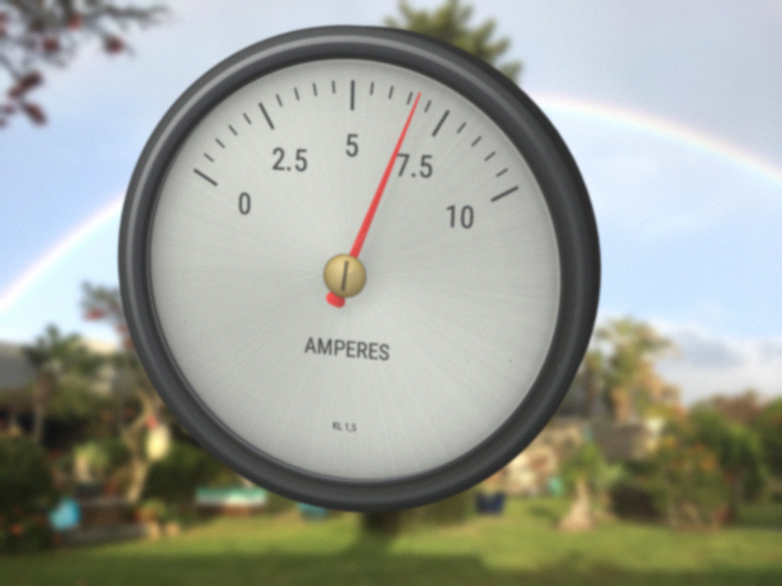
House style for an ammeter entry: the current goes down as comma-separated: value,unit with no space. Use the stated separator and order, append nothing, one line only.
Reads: 6.75,A
